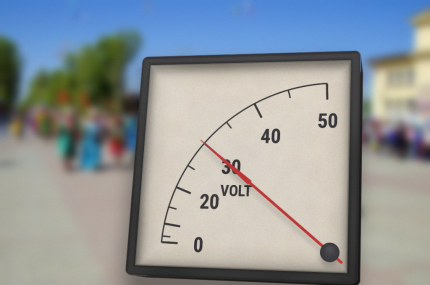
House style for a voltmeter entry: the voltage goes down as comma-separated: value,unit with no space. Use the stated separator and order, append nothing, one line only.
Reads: 30,V
